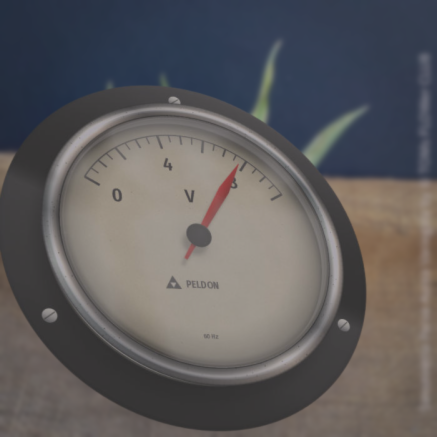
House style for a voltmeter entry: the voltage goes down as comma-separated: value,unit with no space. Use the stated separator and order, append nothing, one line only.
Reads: 7.75,V
